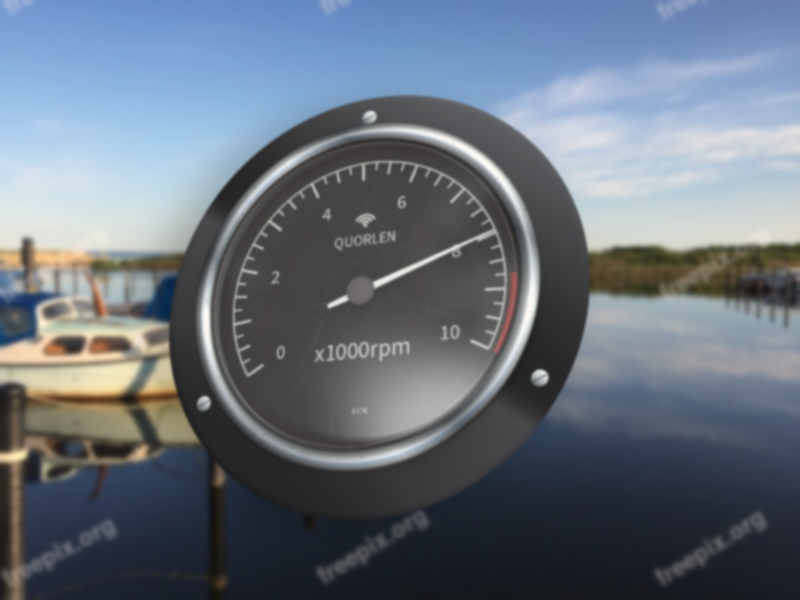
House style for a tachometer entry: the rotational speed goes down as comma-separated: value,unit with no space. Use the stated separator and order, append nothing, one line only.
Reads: 8000,rpm
